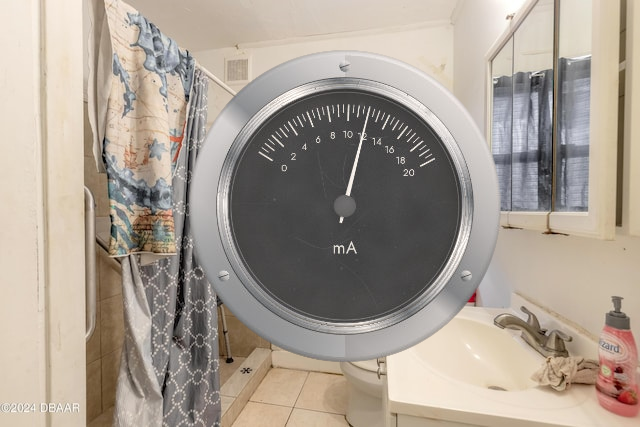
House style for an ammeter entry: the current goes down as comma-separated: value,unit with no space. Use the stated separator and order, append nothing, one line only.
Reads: 12,mA
